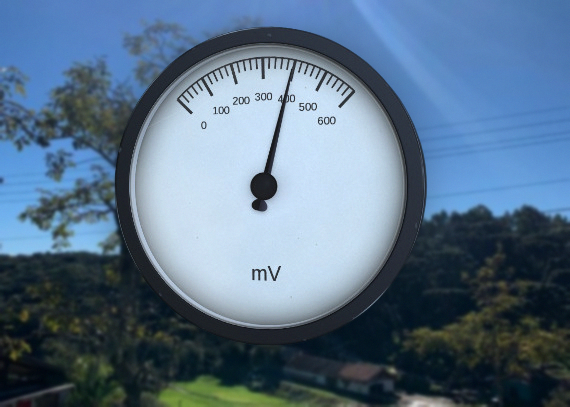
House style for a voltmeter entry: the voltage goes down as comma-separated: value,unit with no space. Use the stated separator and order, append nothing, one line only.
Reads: 400,mV
